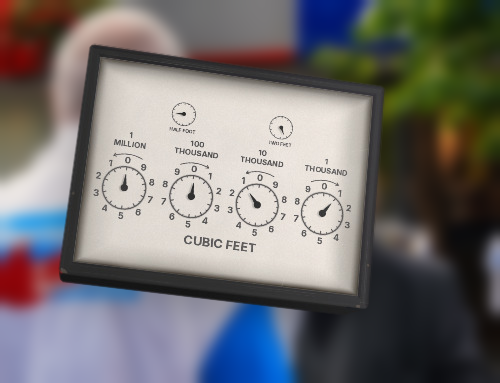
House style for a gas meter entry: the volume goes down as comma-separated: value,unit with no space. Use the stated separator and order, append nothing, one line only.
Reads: 1100,ft³
